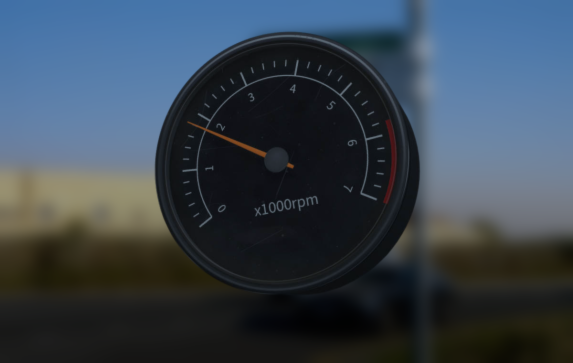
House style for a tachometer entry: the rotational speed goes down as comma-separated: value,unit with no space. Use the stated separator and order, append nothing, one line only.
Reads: 1800,rpm
